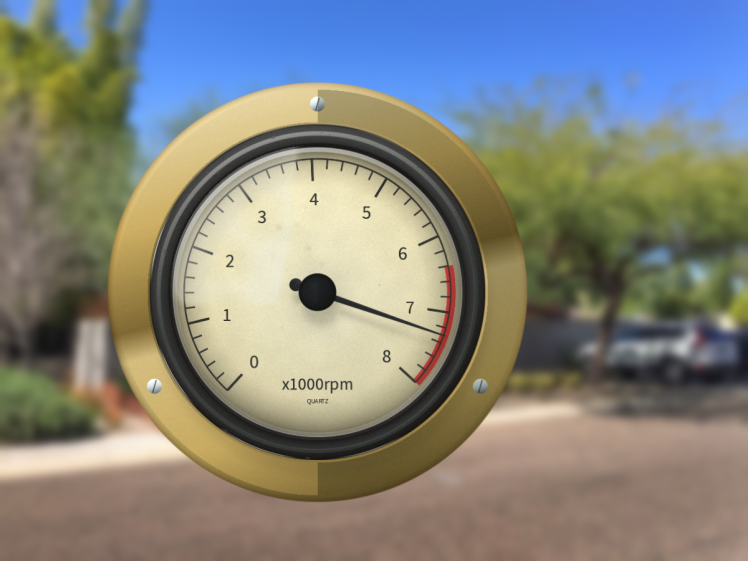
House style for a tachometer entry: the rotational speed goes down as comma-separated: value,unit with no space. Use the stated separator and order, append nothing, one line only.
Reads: 7300,rpm
